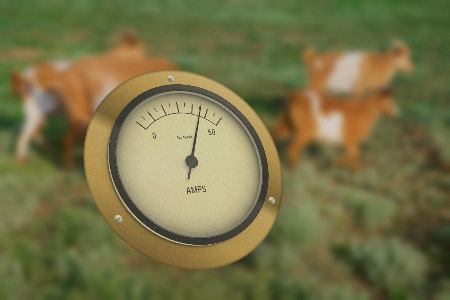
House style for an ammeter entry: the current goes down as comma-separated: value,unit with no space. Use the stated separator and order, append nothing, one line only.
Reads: 45,A
